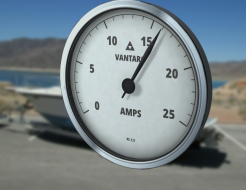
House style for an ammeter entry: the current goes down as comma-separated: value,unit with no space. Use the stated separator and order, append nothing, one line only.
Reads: 16,A
